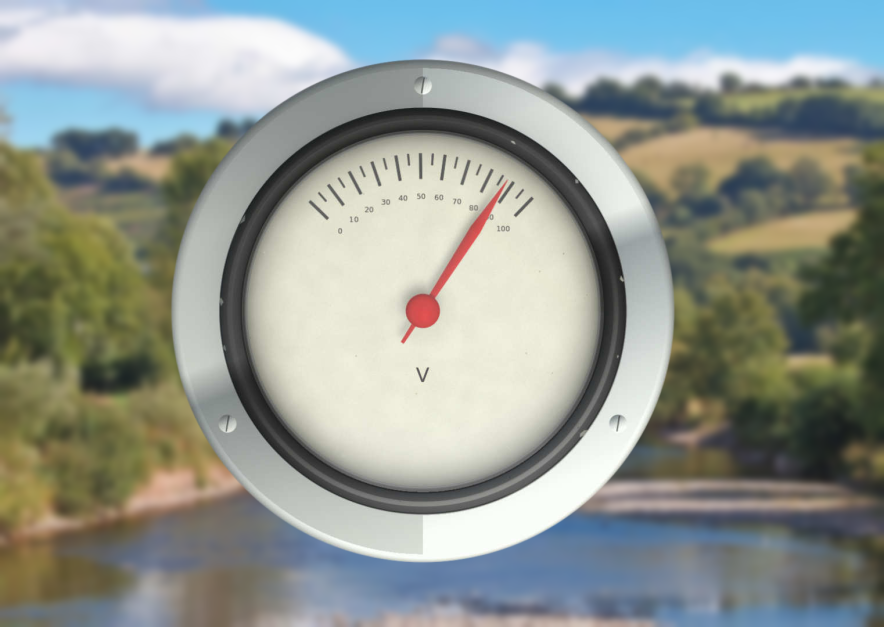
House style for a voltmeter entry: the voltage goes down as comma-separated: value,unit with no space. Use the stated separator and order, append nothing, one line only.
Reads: 87.5,V
